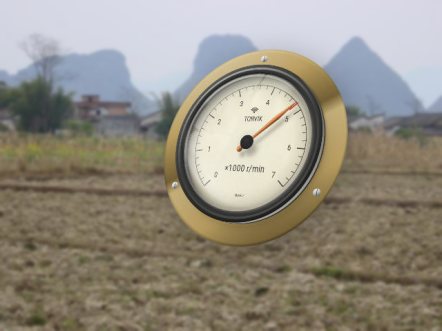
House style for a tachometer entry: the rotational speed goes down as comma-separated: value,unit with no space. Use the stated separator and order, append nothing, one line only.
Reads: 4800,rpm
